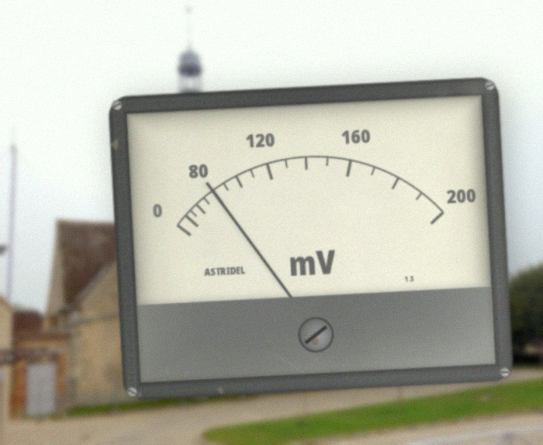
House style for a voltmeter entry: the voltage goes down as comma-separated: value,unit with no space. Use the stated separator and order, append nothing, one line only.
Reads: 80,mV
